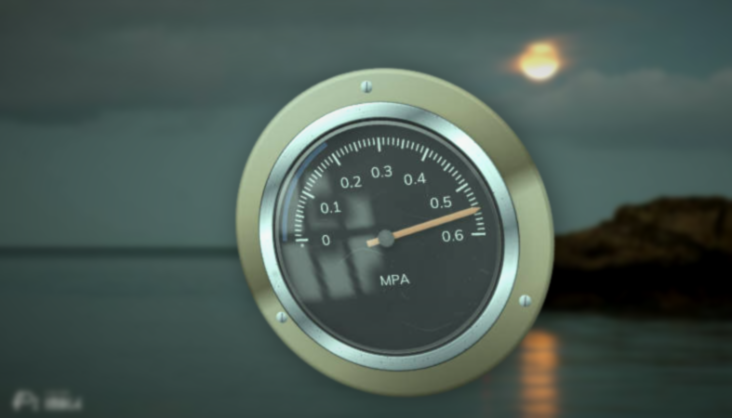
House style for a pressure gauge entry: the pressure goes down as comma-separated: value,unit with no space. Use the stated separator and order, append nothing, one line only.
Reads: 0.55,MPa
